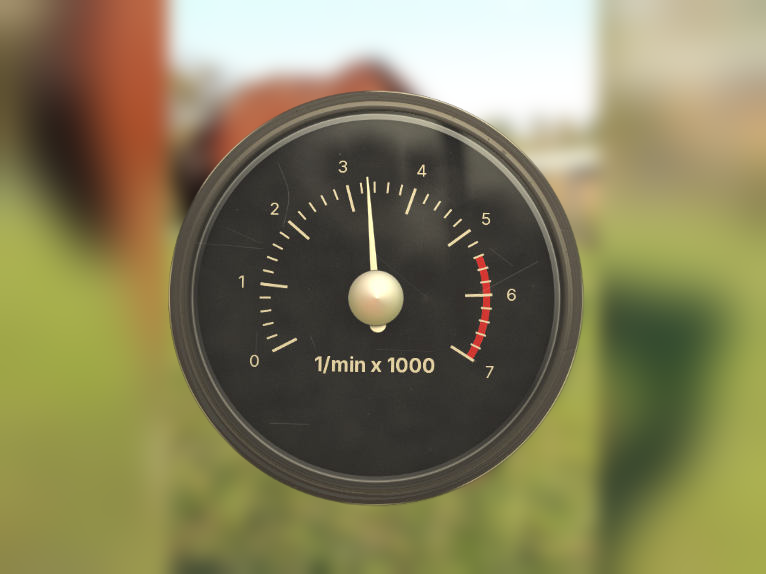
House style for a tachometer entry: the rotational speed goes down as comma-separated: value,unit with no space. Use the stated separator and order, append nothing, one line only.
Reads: 3300,rpm
